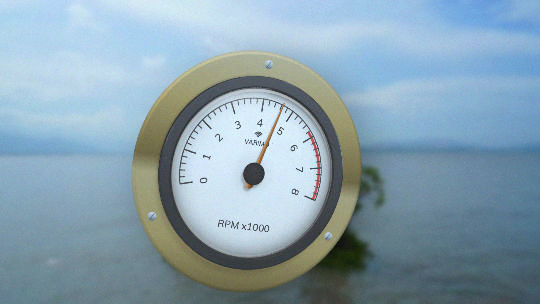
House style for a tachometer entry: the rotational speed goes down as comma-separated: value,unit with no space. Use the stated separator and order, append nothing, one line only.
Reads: 4600,rpm
